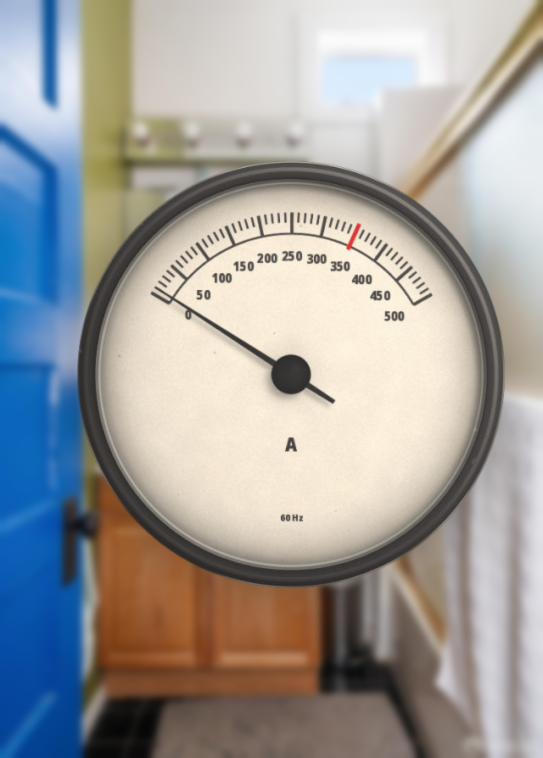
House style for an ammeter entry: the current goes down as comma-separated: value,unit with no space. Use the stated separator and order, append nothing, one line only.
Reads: 10,A
